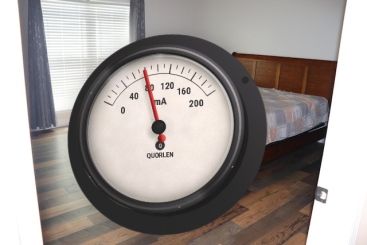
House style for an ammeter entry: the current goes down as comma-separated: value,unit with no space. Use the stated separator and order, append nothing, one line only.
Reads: 80,mA
